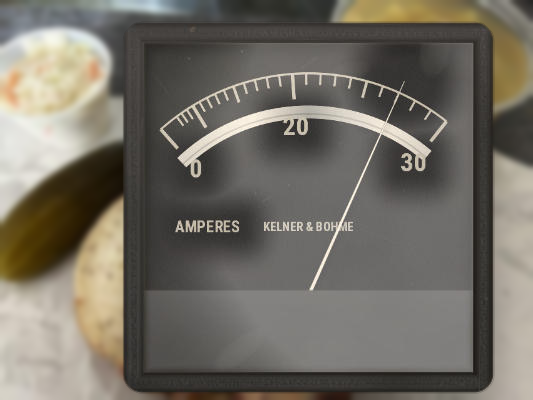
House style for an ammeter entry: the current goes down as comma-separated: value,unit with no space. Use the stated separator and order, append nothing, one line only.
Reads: 27,A
